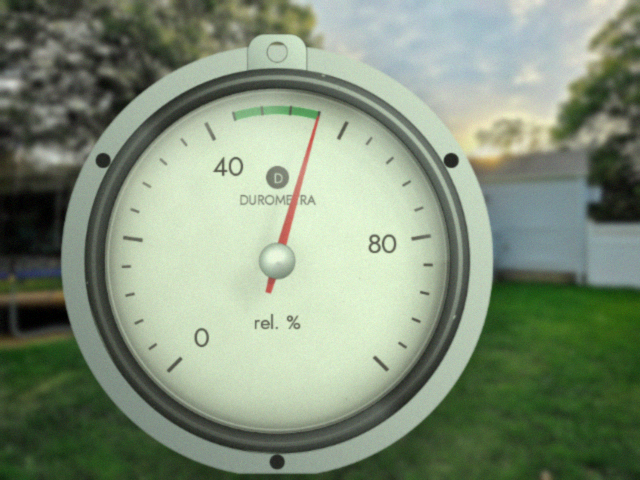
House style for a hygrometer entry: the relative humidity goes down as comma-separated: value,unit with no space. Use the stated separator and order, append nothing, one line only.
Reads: 56,%
